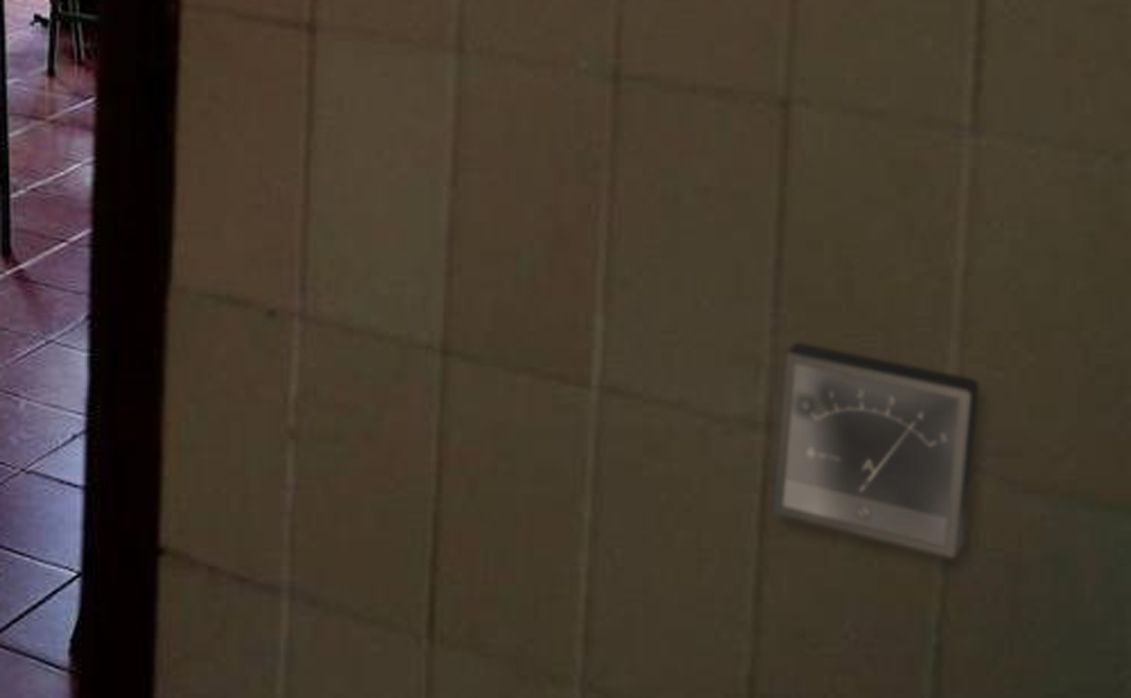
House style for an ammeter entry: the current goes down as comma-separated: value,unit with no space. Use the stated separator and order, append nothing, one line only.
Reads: 4,A
